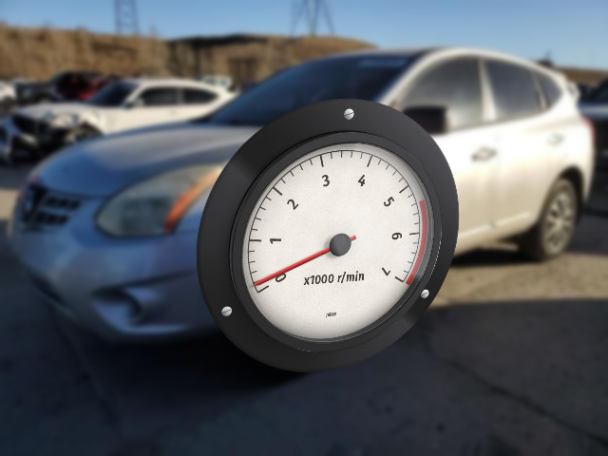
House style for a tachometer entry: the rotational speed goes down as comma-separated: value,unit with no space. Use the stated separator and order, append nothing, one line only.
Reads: 200,rpm
